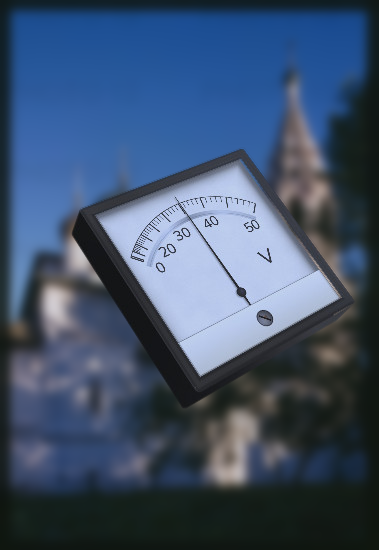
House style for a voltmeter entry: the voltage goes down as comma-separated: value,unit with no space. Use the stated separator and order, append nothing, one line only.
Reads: 35,V
